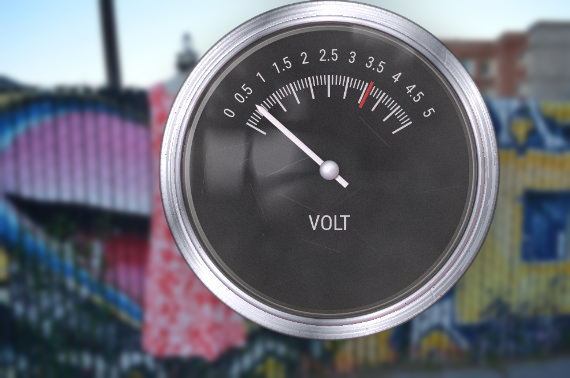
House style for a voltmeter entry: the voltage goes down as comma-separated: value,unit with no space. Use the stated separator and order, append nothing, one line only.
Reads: 0.5,V
